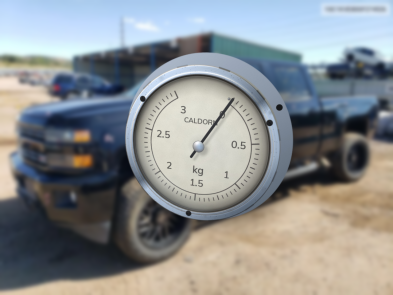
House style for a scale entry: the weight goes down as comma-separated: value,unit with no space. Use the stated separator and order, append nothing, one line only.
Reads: 0,kg
